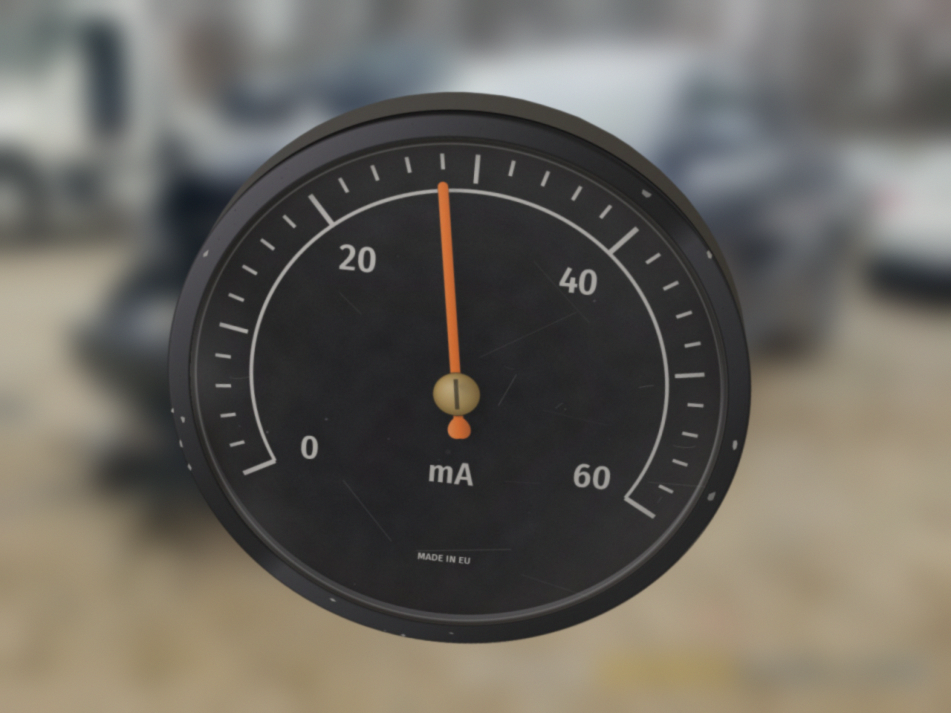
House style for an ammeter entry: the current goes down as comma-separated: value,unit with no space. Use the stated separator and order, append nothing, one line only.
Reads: 28,mA
